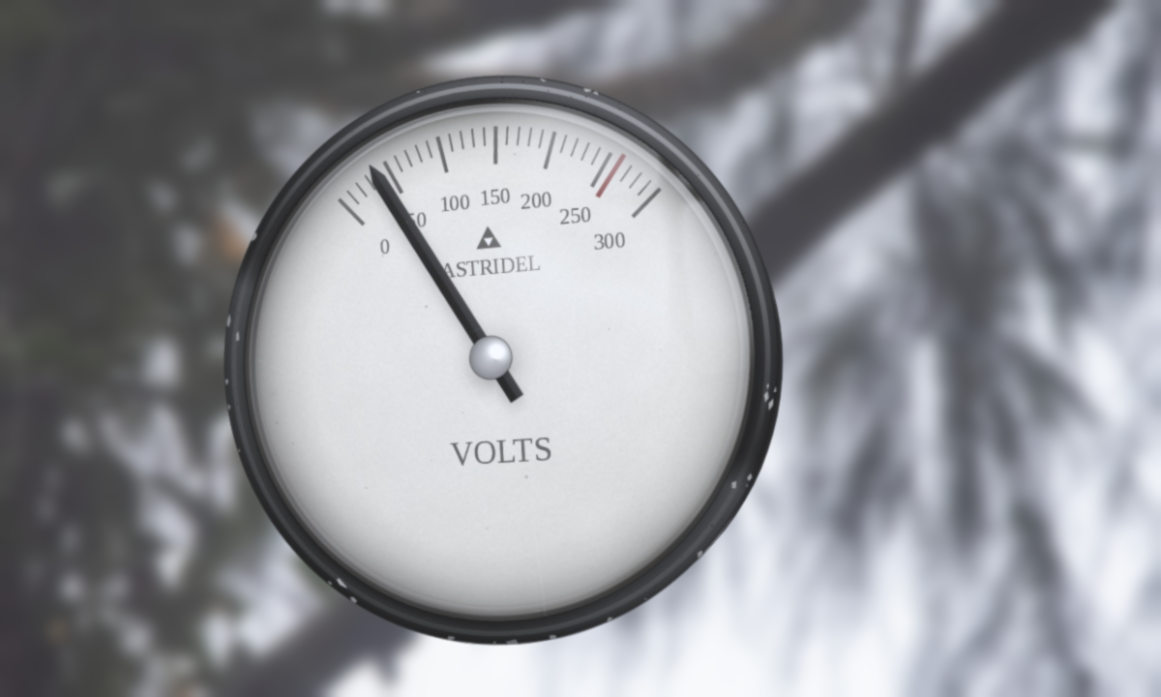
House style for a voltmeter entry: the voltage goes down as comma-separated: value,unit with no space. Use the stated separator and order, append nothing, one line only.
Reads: 40,V
